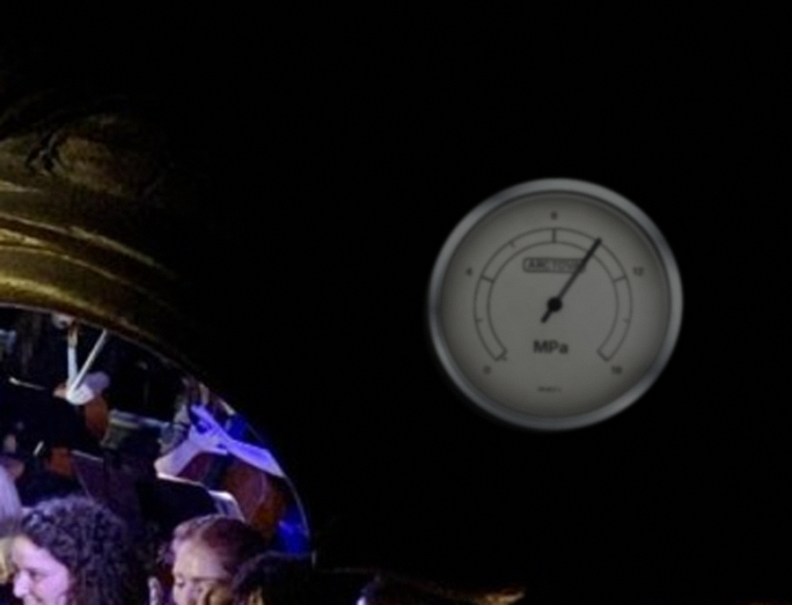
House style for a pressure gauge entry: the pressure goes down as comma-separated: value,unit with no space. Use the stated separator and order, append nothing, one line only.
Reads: 10,MPa
